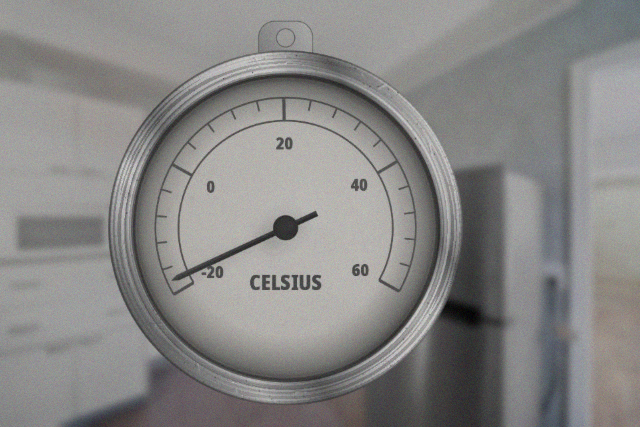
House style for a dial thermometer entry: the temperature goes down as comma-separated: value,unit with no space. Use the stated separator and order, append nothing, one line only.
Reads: -18,°C
